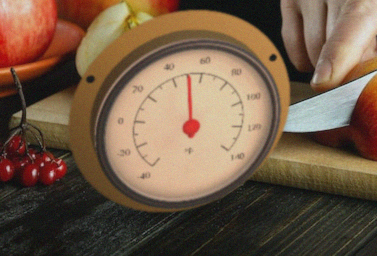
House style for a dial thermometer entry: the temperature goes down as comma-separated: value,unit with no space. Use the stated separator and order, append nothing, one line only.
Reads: 50,°F
